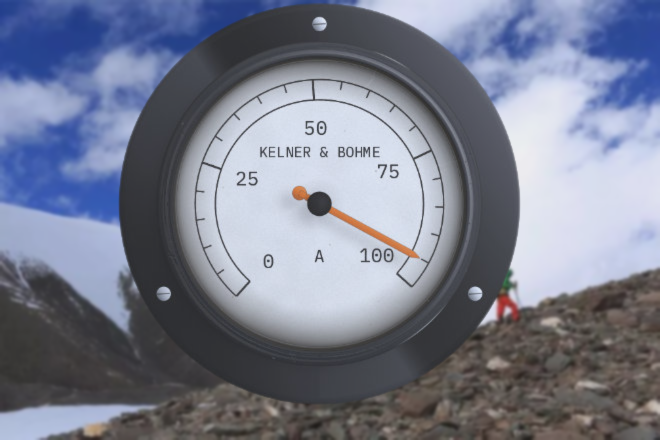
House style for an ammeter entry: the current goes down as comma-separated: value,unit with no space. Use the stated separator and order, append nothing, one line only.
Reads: 95,A
